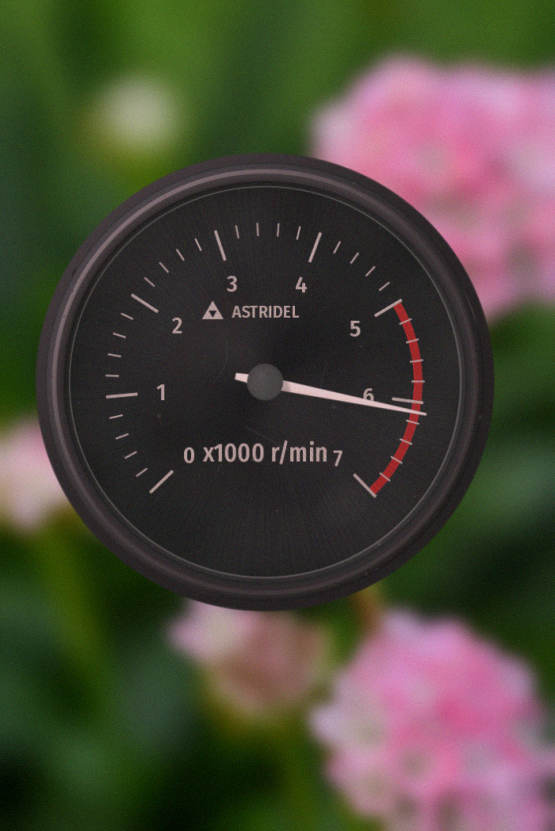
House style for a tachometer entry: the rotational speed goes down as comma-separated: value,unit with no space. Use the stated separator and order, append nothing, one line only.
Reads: 6100,rpm
